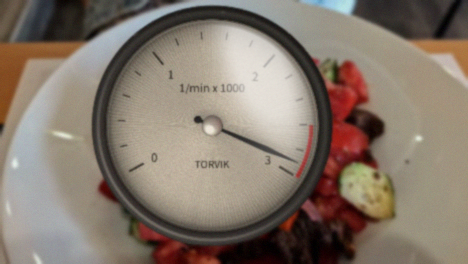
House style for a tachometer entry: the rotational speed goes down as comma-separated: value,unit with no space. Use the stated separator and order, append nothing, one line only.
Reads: 2900,rpm
